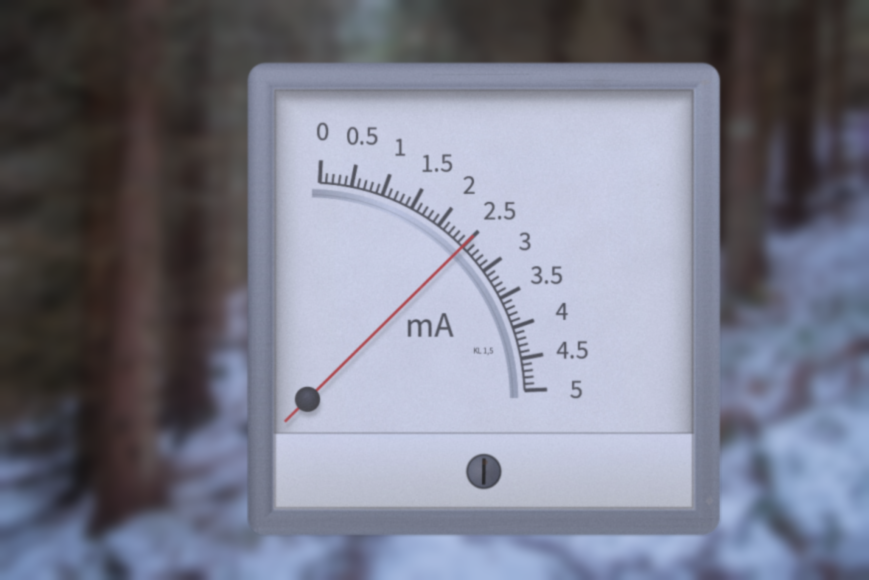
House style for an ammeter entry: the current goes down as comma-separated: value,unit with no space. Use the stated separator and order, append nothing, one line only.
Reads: 2.5,mA
